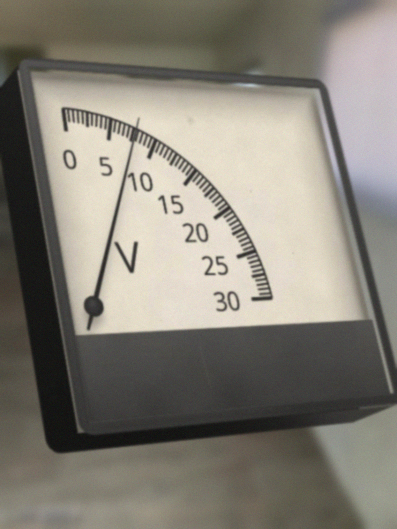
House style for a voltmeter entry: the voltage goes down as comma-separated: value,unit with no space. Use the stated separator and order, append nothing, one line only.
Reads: 7.5,V
